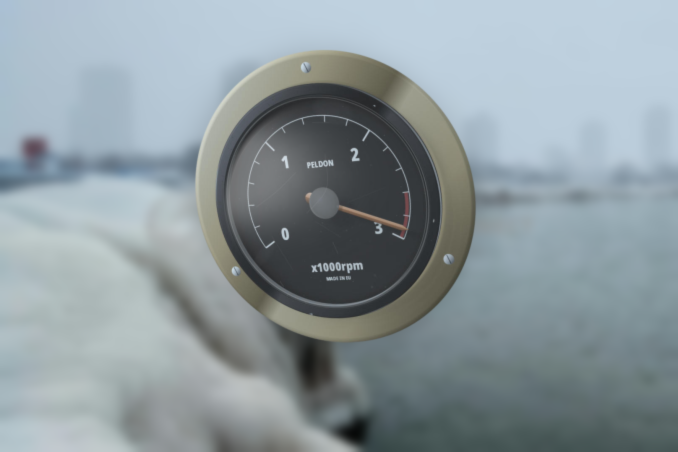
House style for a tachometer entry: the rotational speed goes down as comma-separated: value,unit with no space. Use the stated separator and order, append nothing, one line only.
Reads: 2900,rpm
